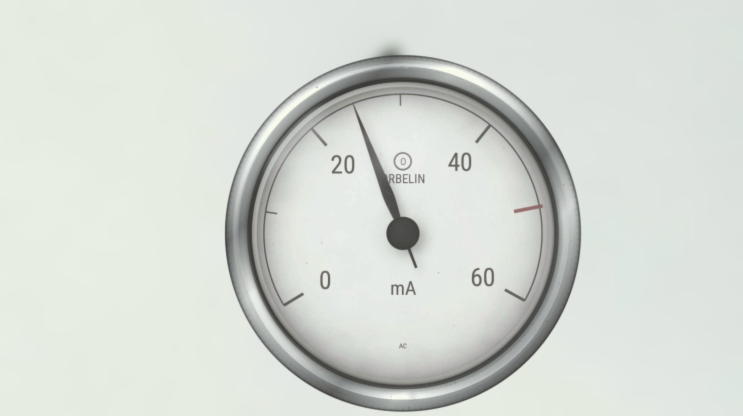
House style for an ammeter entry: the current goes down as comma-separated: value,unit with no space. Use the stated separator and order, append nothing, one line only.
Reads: 25,mA
